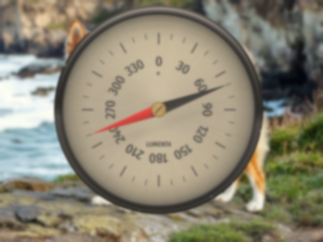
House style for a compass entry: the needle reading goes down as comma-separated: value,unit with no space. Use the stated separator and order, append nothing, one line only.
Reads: 250,°
